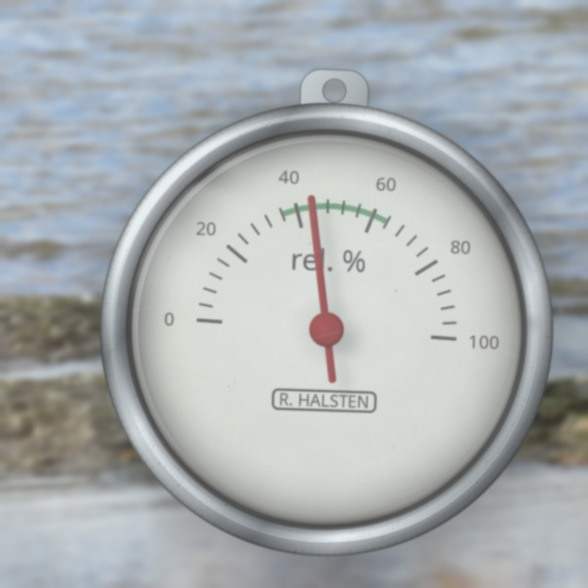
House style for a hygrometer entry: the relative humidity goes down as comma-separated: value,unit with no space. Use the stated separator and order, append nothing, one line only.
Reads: 44,%
